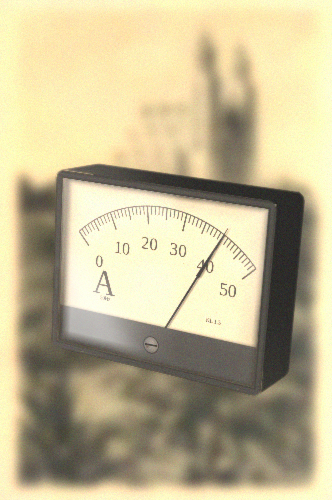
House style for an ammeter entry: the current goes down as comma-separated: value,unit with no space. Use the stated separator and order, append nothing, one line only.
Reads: 40,A
